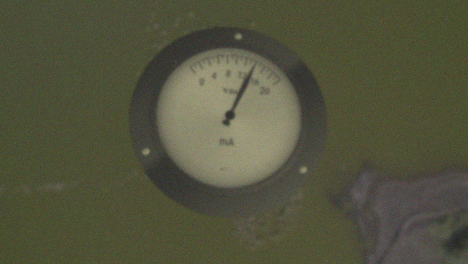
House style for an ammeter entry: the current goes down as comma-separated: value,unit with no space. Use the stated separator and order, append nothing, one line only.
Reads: 14,mA
